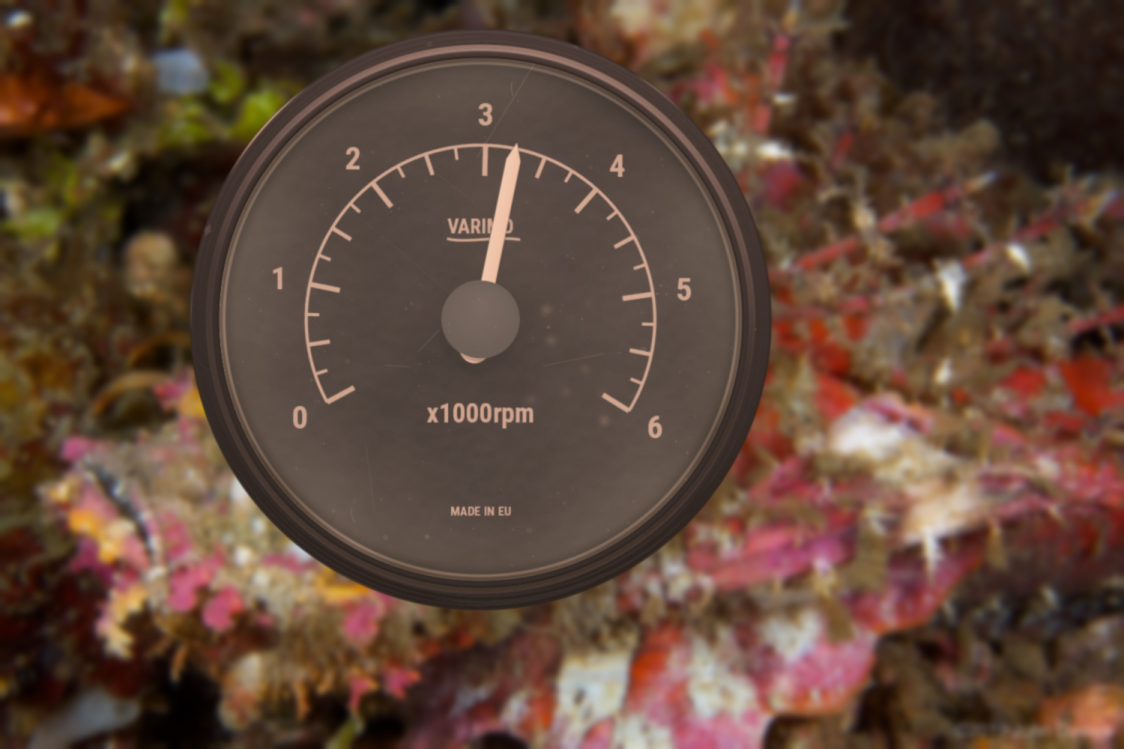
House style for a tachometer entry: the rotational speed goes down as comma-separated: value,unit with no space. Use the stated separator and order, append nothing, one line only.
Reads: 3250,rpm
